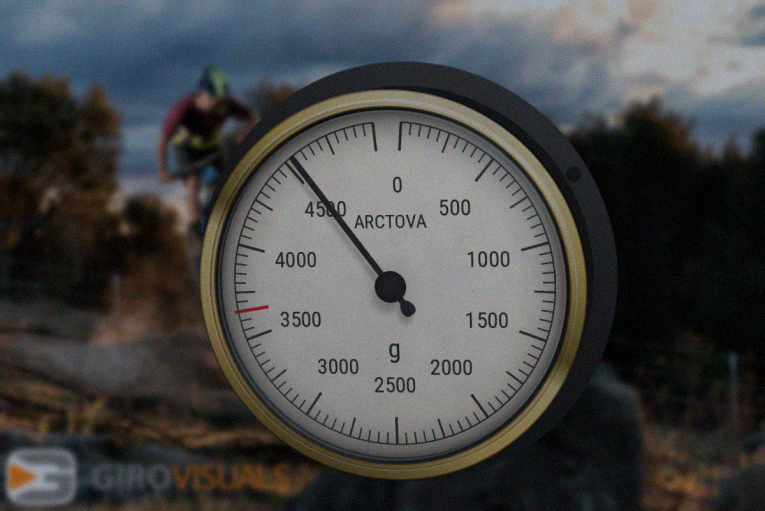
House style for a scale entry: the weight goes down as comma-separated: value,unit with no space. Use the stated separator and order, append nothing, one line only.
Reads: 4550,g
